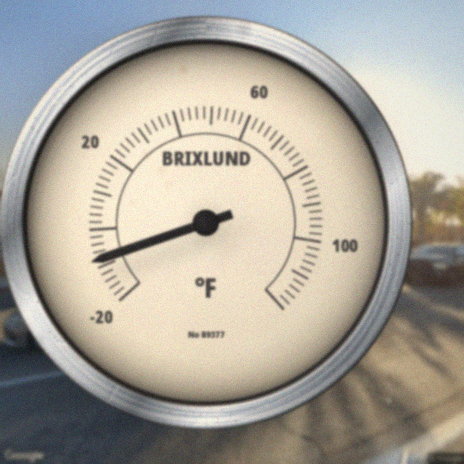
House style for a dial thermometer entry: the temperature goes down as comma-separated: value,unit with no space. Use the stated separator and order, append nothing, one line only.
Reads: -8,°F
